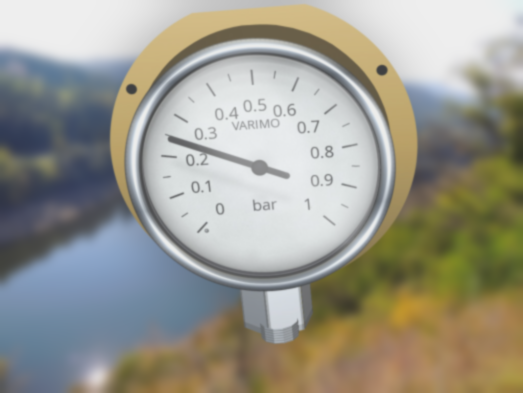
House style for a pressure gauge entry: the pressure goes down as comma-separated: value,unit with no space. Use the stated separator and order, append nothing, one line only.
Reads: 0.25,bar
